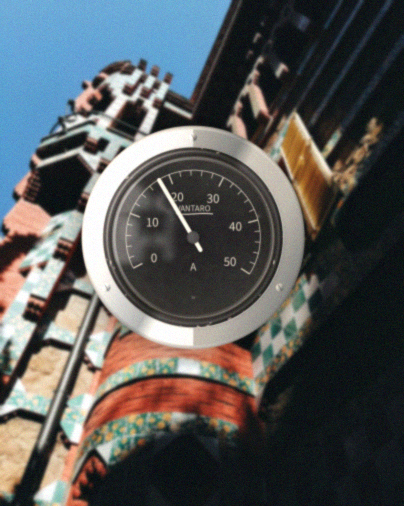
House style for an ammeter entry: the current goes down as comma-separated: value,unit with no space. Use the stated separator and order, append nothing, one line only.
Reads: 18,A
